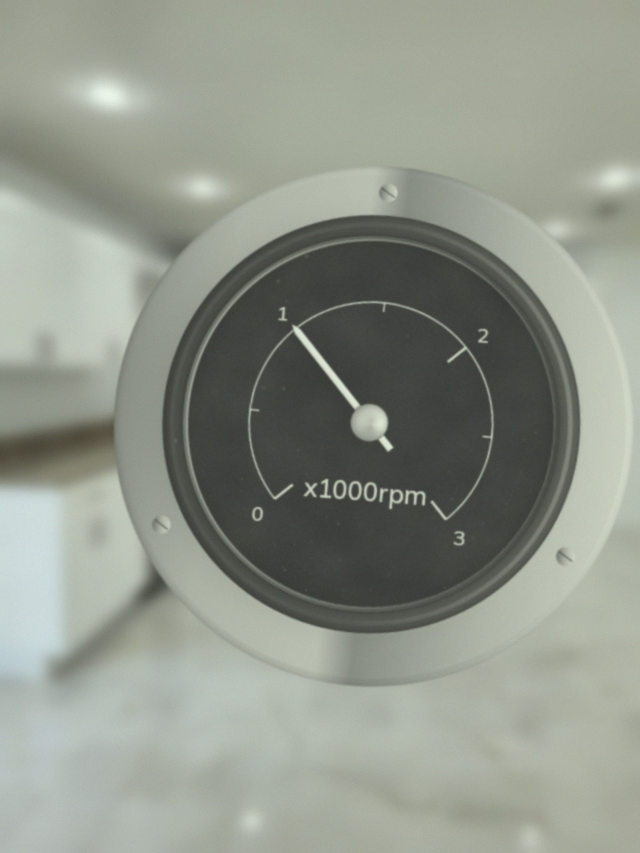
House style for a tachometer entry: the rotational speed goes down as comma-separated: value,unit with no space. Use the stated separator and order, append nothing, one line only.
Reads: 1000,rpm
